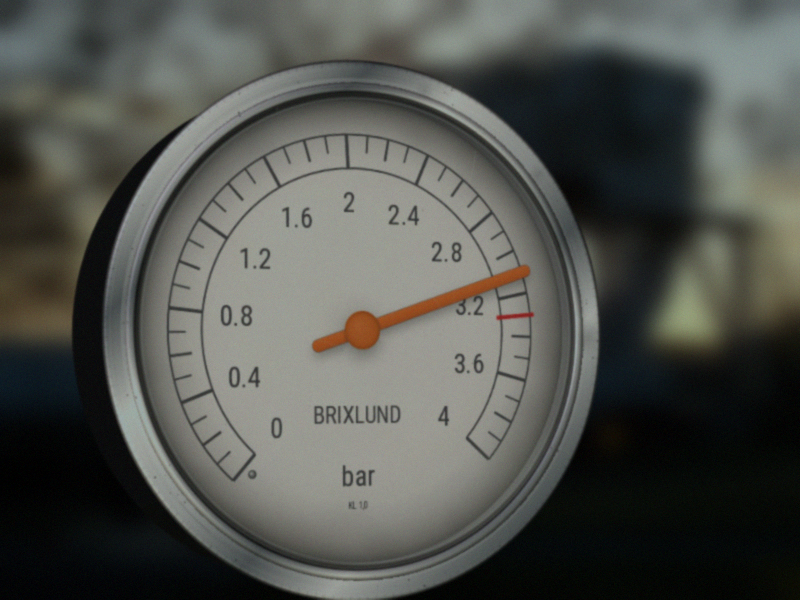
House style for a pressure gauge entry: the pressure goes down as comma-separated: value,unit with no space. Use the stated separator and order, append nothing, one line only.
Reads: 3.1,bar
